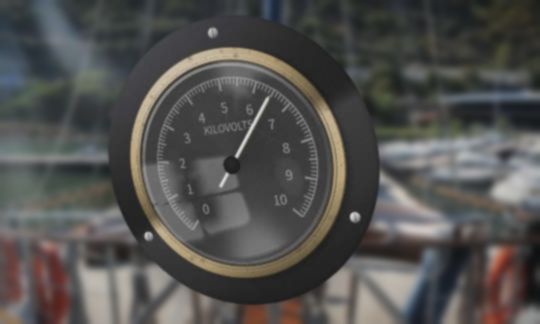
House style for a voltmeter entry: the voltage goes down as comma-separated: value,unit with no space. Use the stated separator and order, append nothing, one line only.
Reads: 6.5,kV
